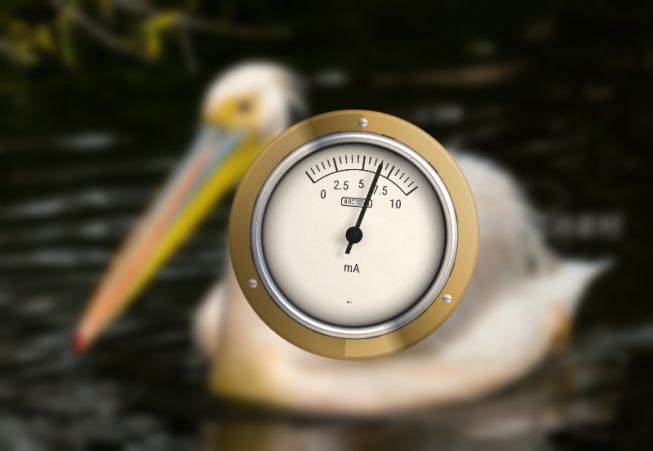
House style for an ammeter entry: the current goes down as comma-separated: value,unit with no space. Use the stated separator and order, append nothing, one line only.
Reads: 6.5,mA
